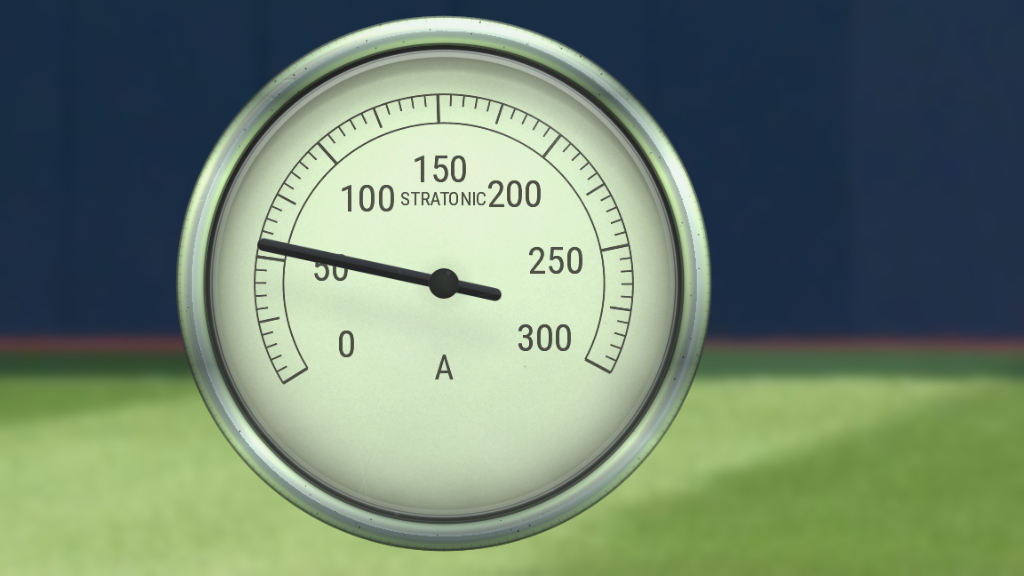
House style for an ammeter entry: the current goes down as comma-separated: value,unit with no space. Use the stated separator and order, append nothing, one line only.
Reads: 55,A
